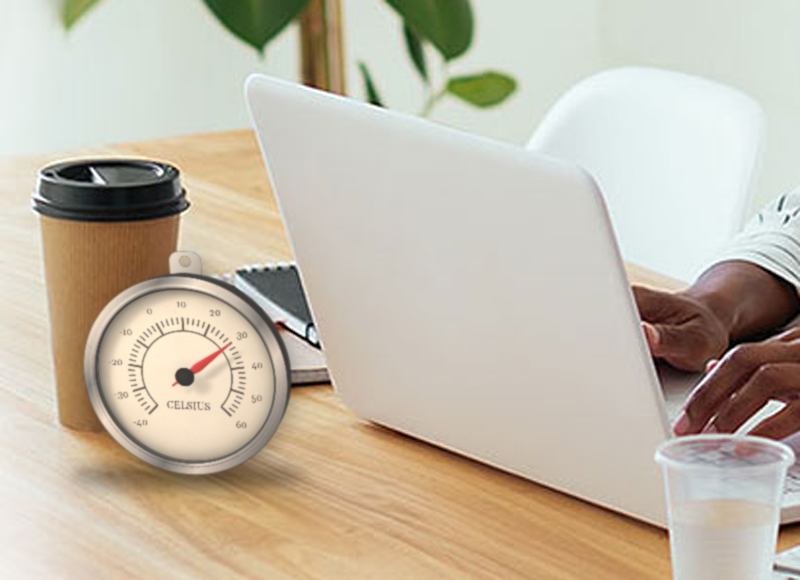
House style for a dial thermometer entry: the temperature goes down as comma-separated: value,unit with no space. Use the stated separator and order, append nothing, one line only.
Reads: 30,°C
